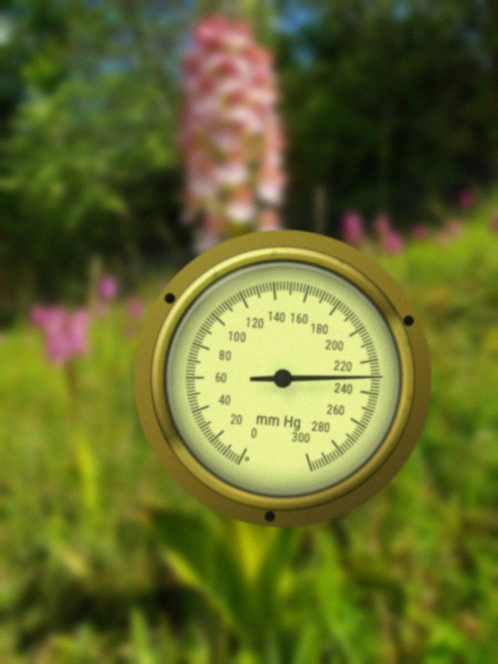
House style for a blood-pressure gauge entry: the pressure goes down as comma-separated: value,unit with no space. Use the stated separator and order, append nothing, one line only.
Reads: 230,mmHg
